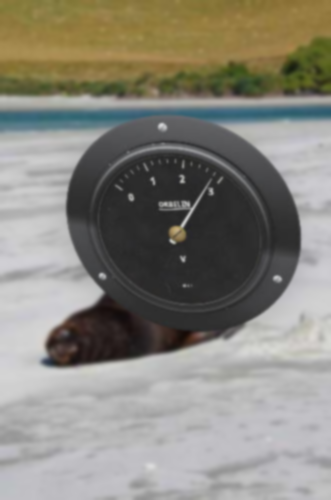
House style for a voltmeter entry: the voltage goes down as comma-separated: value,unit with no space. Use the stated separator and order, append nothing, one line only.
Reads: 2.8,V
